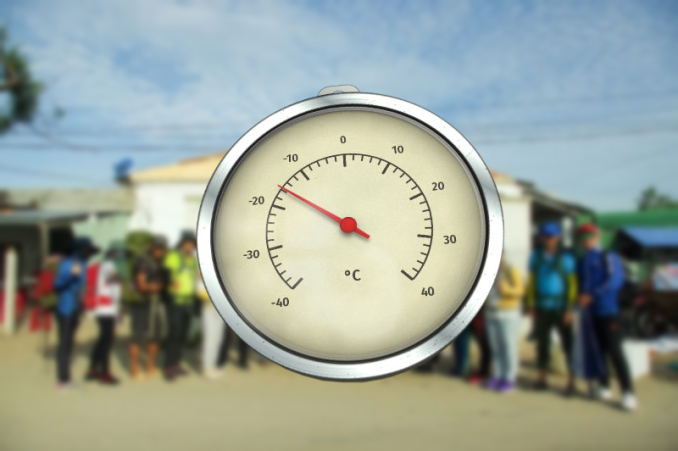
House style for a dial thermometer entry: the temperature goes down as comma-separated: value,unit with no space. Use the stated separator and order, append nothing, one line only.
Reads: -16,°C
